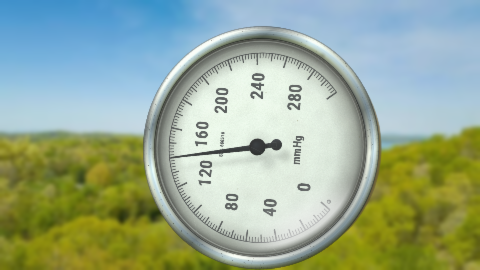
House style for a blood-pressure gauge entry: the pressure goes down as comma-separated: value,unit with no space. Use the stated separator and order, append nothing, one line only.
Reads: 140,mmHg
